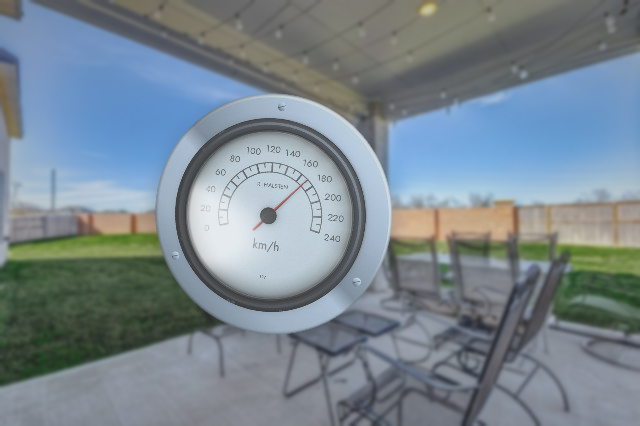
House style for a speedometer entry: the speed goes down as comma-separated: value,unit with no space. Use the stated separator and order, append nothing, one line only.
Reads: 170,km/h
